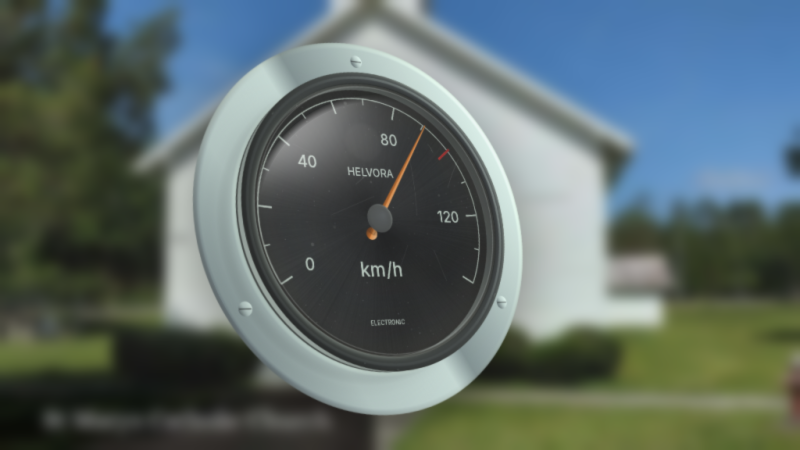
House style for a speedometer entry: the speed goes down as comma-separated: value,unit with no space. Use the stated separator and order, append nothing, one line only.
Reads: 90,km/h
